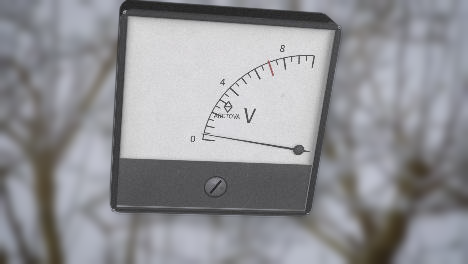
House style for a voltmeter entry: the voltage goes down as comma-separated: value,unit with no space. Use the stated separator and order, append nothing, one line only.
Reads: 0.5,V
